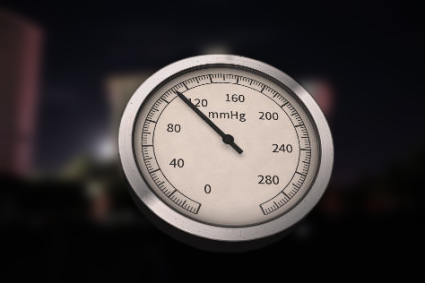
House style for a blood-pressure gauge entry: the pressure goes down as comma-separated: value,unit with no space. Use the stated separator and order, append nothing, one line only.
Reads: 110,mmHg
